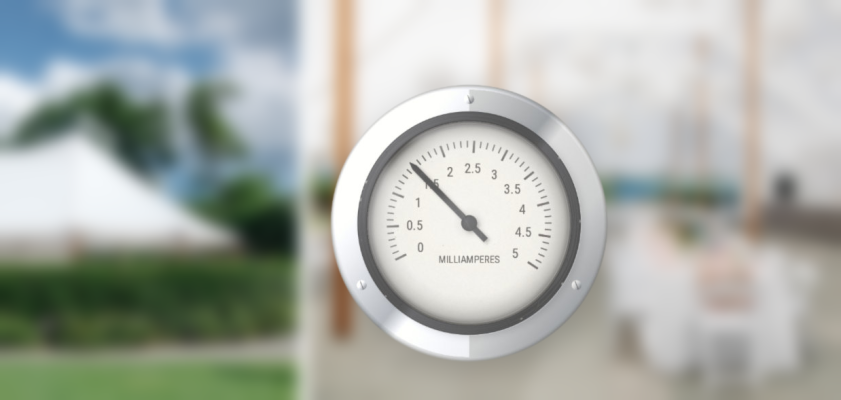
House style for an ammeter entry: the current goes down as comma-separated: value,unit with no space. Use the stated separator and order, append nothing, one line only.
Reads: 1.5,mA
